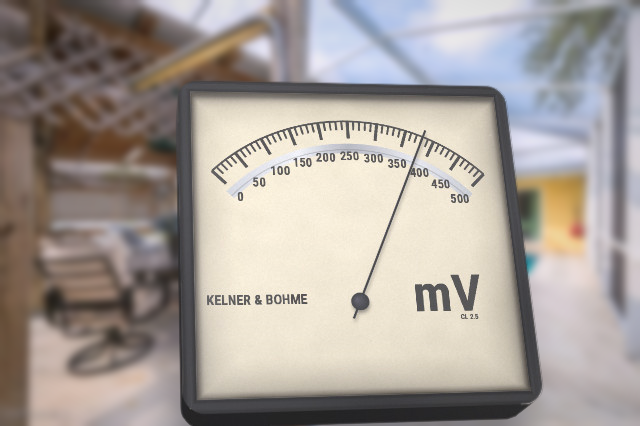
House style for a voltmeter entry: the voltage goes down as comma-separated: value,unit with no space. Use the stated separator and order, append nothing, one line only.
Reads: 380,mV
